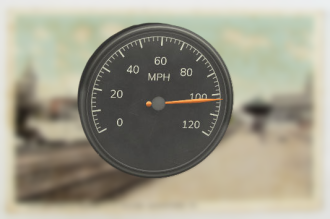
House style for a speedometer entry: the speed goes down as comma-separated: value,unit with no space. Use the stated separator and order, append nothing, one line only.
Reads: 102,mph
